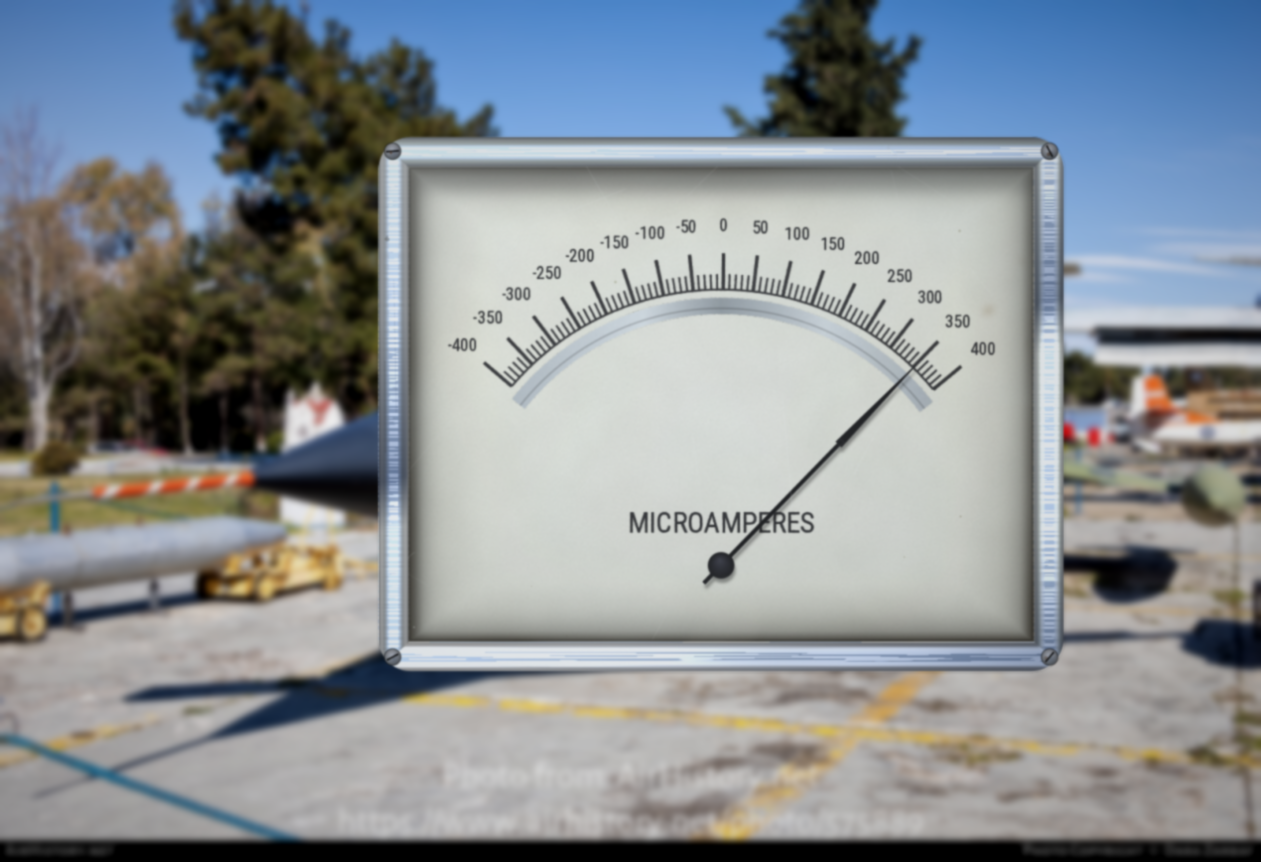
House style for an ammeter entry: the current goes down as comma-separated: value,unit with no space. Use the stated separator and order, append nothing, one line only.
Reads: 350,µA
